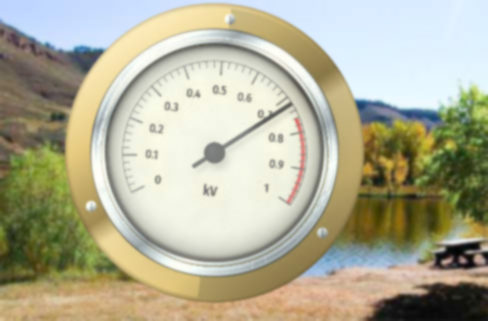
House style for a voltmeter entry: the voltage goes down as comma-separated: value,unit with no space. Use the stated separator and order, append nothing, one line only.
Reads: 0.72,kV
